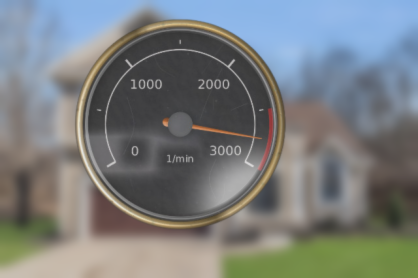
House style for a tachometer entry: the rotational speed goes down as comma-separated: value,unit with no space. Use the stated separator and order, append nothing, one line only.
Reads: 2750,rpm
